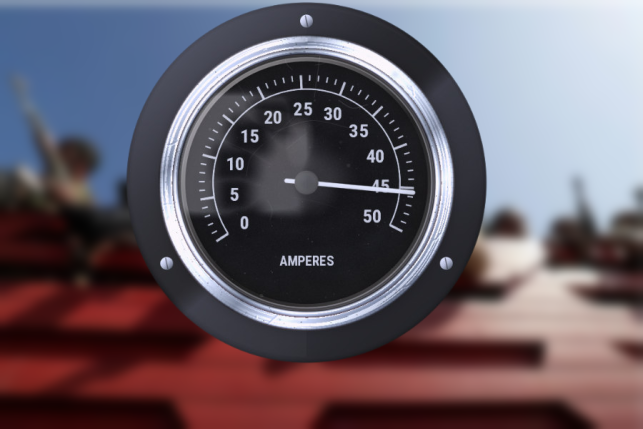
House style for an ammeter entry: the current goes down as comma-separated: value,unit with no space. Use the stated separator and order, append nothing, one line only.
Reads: 45.5,A
